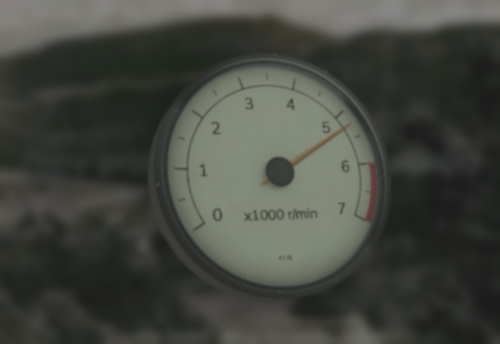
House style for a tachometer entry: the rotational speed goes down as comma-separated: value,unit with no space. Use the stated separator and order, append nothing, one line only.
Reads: 5250,rpm
